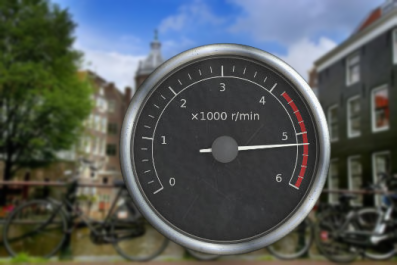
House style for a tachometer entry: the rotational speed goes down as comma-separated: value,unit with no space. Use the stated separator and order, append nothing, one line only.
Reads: 5200,rpm
